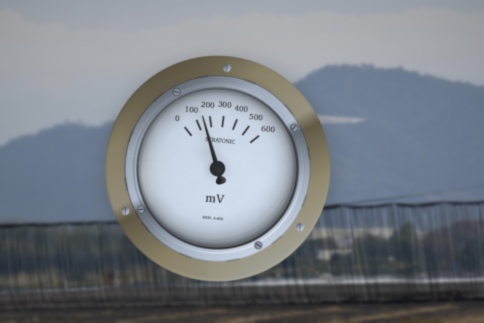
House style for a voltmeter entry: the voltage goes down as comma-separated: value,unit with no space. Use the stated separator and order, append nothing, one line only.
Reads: 150,mV
